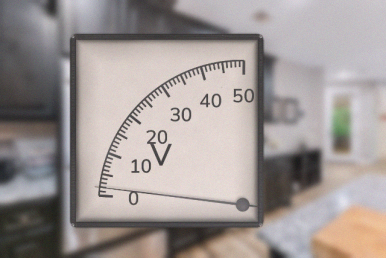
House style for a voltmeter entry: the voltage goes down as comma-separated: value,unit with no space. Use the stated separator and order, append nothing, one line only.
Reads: 2,V
